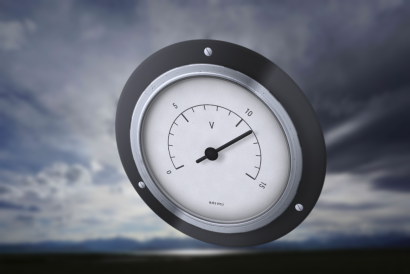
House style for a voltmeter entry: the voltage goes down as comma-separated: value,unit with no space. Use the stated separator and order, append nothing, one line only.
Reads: 11,V
